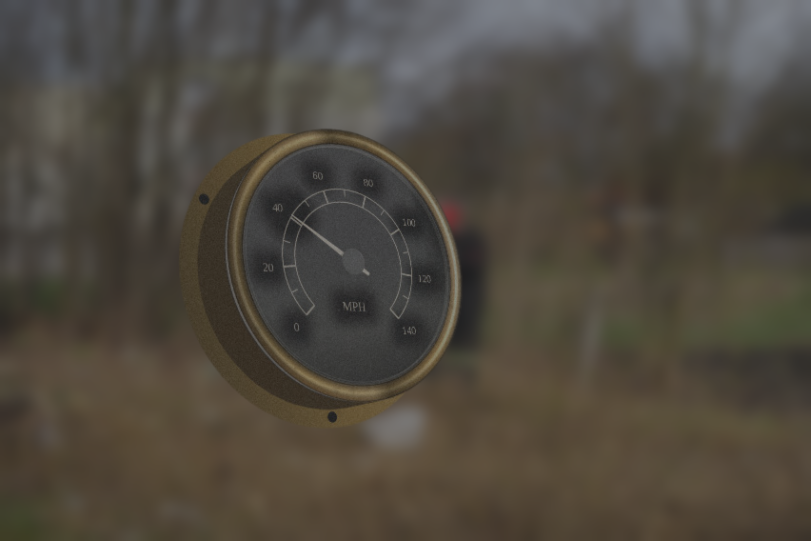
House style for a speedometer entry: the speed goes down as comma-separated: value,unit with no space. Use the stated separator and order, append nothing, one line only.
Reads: 40,mph
